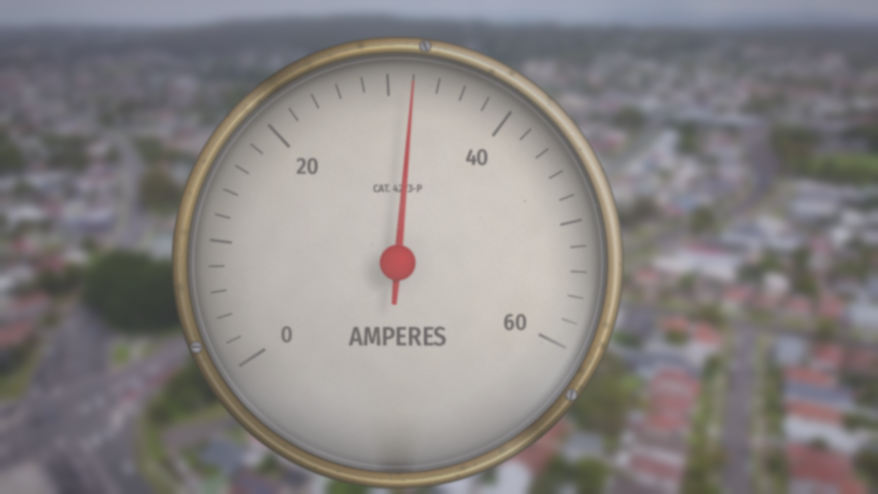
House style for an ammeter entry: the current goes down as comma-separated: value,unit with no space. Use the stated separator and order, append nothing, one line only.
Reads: 32,A
